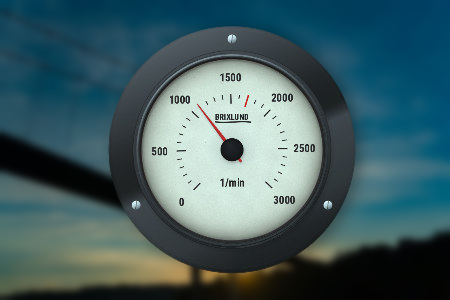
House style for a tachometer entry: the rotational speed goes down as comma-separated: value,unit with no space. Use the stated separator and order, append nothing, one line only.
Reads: 1100,rpm
